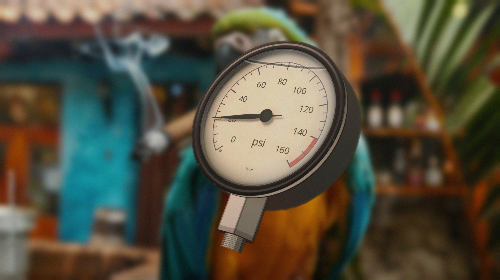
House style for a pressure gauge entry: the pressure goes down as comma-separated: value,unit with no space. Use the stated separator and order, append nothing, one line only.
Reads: 20,psi
